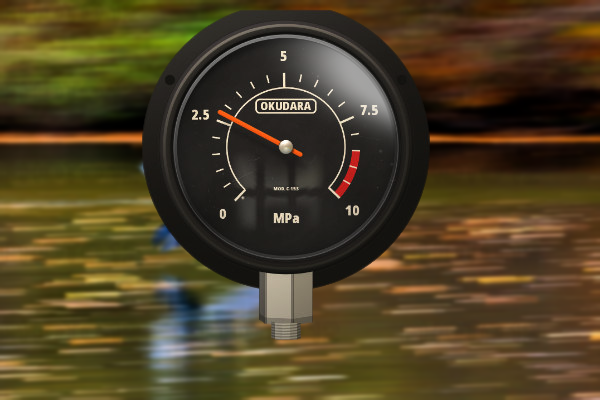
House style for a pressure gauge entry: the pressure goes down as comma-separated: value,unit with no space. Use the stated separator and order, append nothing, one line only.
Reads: 2.75,MPa
